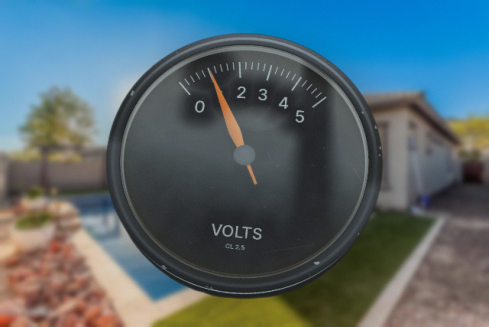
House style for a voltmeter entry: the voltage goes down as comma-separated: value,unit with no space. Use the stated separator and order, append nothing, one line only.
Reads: 1,V
